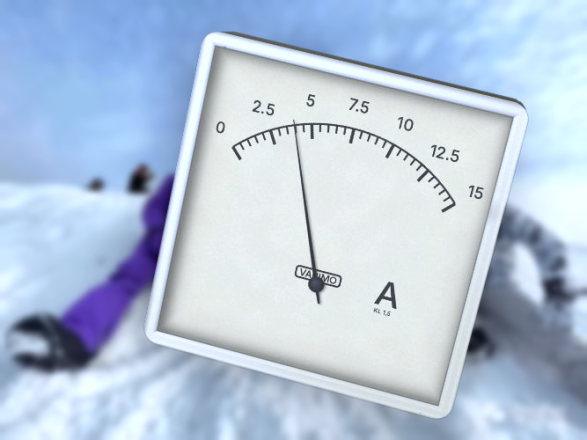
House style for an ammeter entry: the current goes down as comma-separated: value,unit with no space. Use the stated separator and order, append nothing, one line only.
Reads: 4,A
